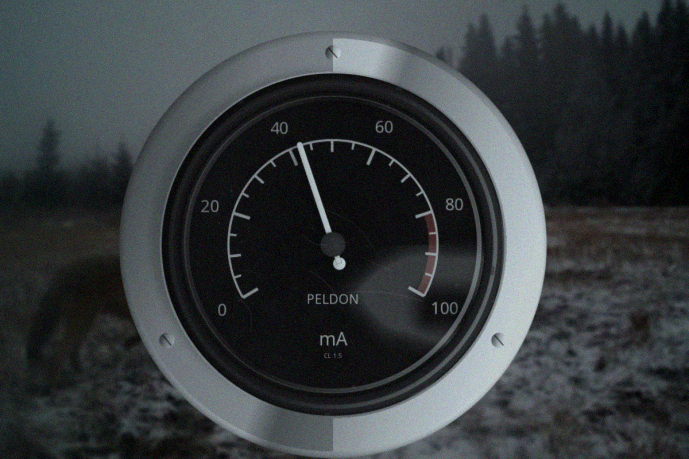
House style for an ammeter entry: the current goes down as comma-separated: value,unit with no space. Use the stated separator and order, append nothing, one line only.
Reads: 42.5,mA
